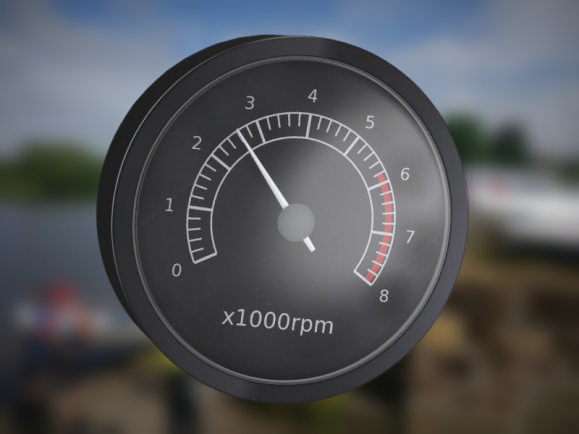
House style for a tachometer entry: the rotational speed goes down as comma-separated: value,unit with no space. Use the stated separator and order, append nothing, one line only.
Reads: 2600,rpm
